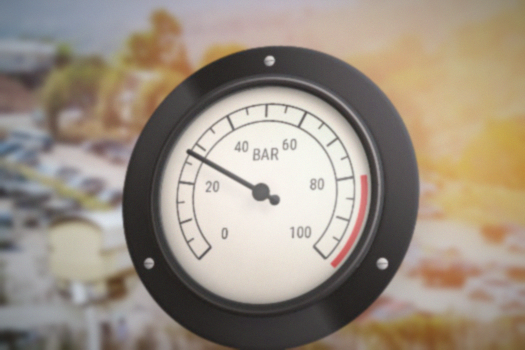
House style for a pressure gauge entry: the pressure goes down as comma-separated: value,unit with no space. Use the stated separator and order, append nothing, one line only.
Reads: 27.5,bar
